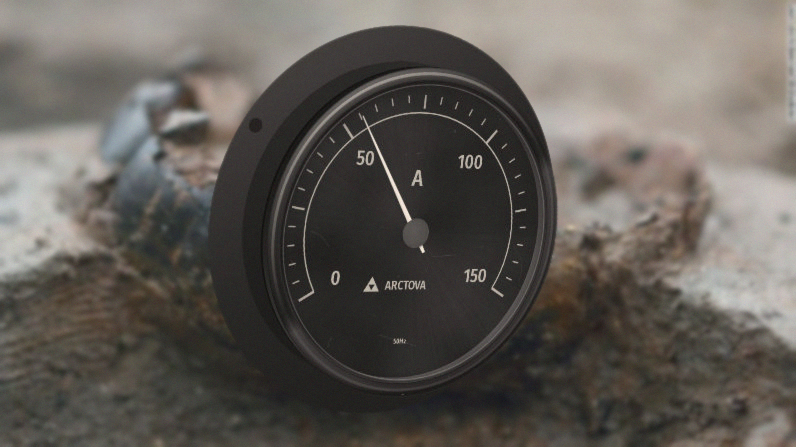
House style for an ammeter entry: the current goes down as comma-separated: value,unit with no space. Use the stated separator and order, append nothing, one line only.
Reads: 55,A
